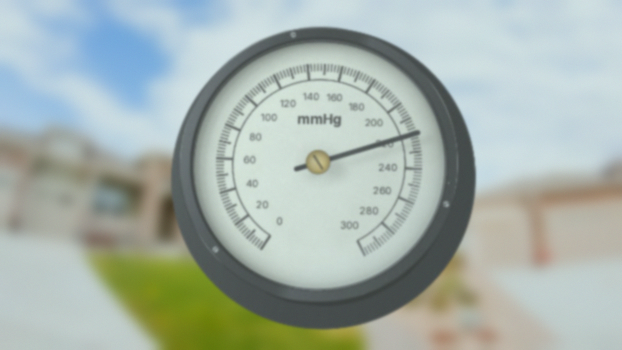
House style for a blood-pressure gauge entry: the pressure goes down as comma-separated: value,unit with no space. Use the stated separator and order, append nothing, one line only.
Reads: 220,mmHg
